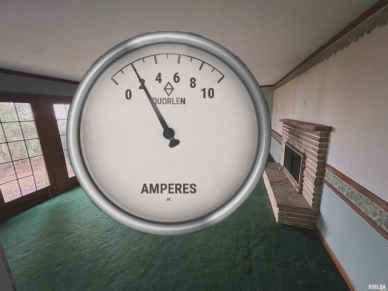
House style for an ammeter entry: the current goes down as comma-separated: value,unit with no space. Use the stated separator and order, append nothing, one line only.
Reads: 2,A
